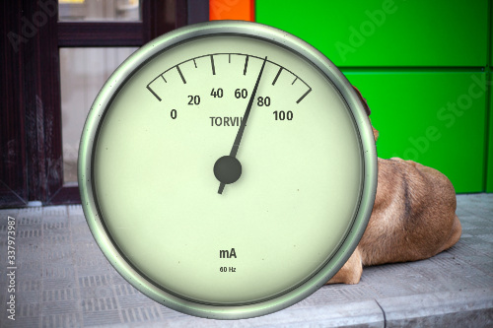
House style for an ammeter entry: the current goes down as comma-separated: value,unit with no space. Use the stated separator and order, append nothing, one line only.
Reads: 70,mA
